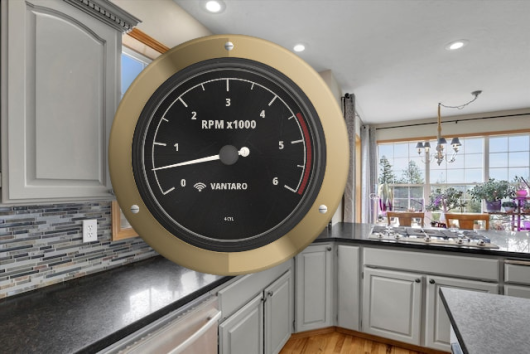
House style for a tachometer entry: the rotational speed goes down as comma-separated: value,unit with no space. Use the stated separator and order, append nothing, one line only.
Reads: 500,rpm
